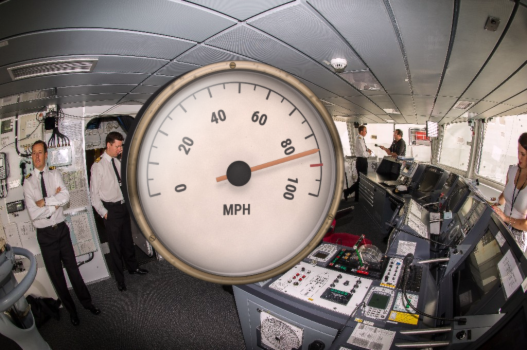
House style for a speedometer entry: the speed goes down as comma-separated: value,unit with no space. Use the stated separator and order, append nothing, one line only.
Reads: 85,mph
